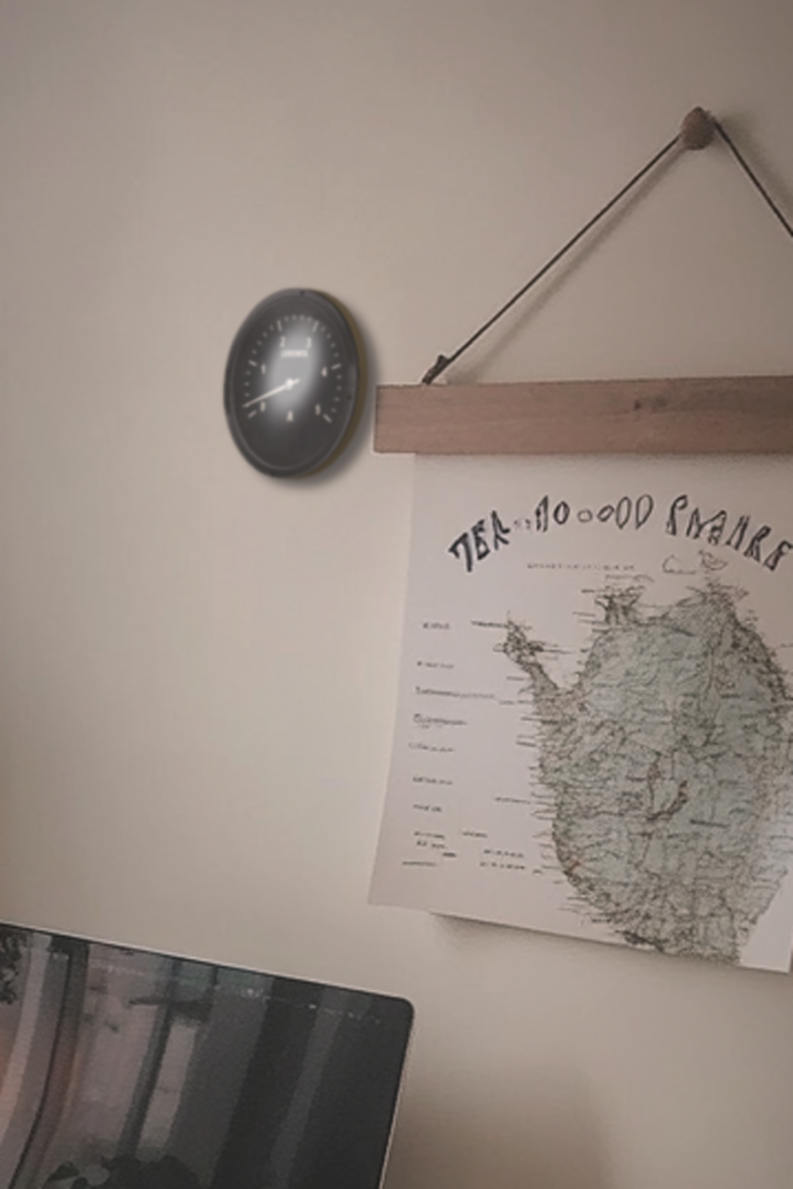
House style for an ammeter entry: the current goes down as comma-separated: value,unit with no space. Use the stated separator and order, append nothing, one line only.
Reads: 0.2,A
